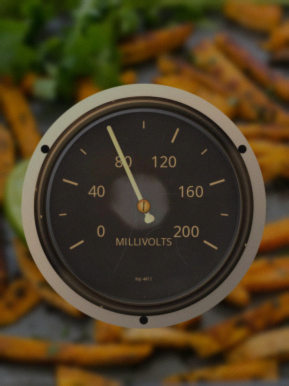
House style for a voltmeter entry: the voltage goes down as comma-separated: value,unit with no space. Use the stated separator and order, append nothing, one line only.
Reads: 80,mV
